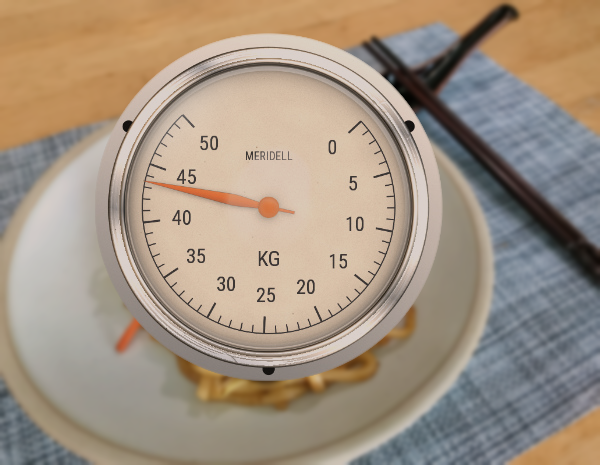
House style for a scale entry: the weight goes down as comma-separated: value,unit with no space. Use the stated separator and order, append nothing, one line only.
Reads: 43.5,kg
